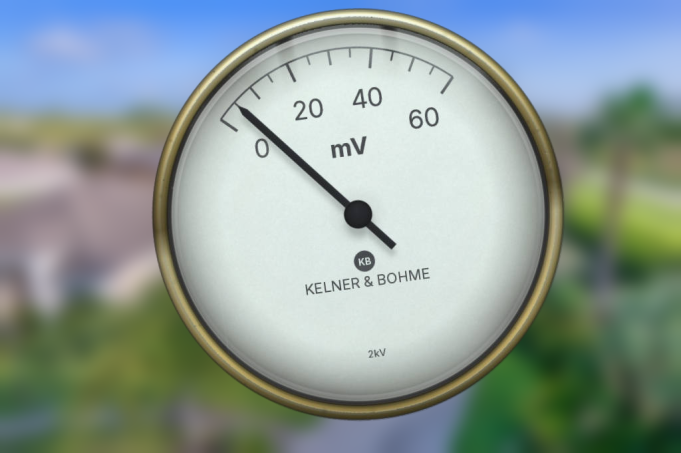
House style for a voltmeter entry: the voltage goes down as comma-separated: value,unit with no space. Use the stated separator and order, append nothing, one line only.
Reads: 5,mV
